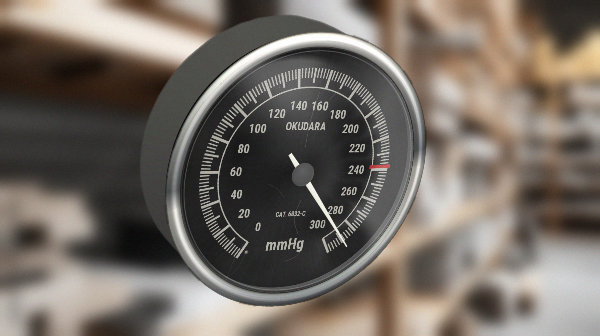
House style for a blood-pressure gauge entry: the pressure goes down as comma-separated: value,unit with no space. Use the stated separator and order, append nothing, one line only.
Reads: 290,mmHg
